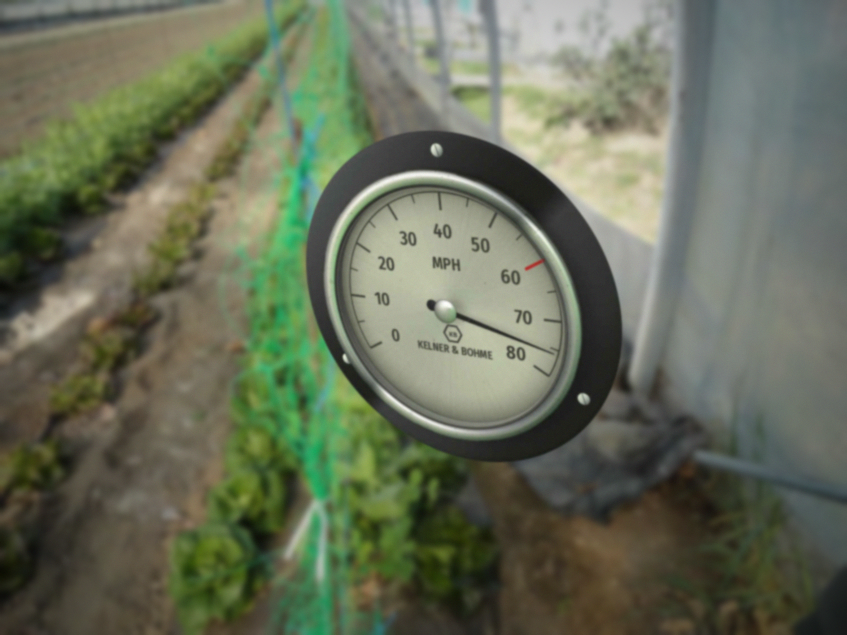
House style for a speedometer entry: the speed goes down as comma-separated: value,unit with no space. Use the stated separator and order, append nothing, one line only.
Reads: 75,mph
